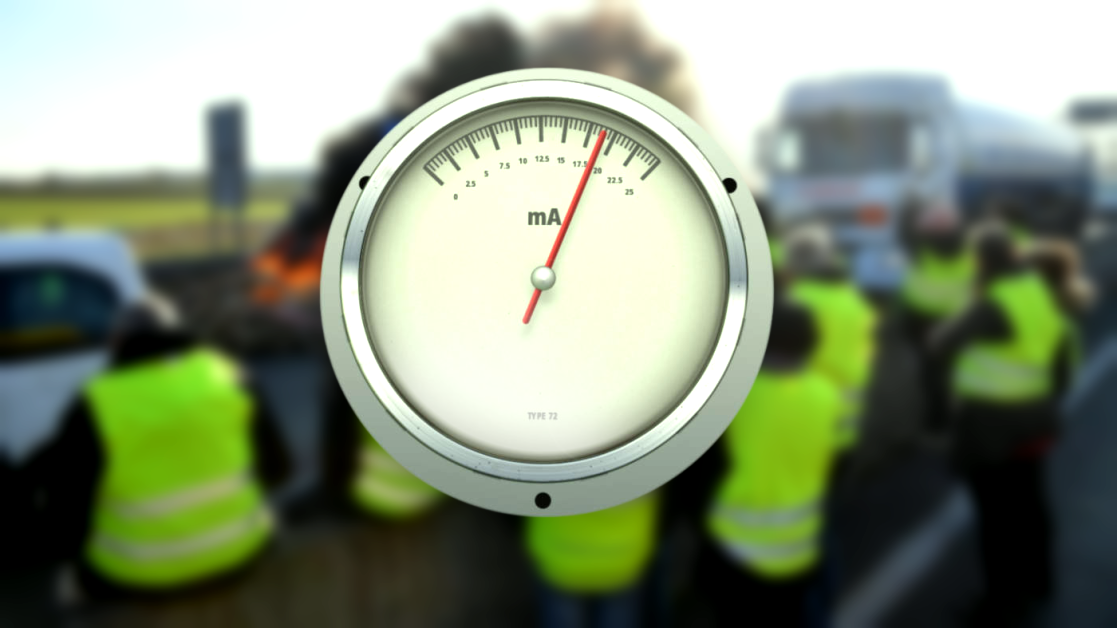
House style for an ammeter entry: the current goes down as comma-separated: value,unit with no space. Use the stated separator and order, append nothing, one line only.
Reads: 19,mA
